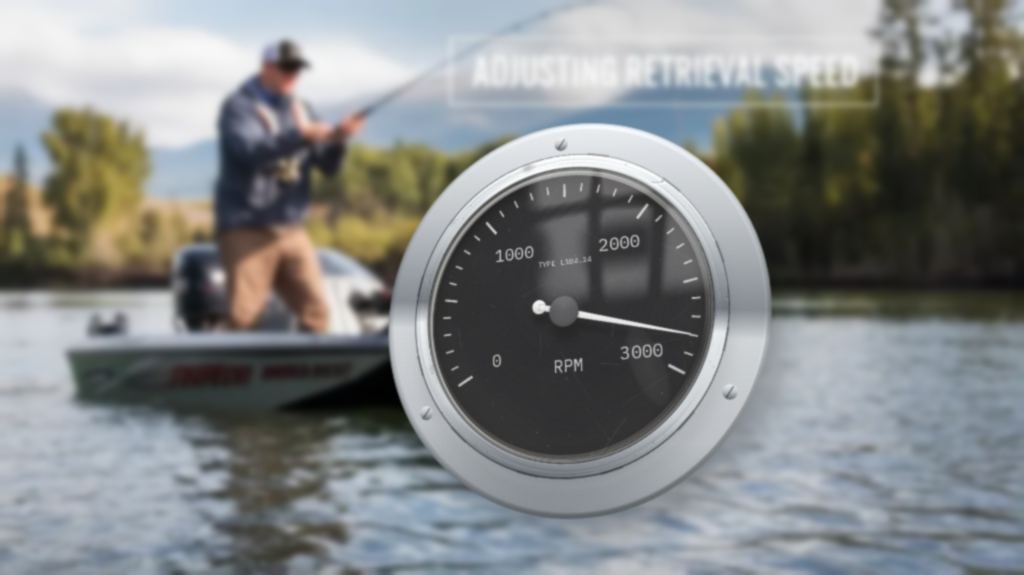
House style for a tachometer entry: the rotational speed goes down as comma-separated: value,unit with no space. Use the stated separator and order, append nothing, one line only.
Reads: 2800,rpm
